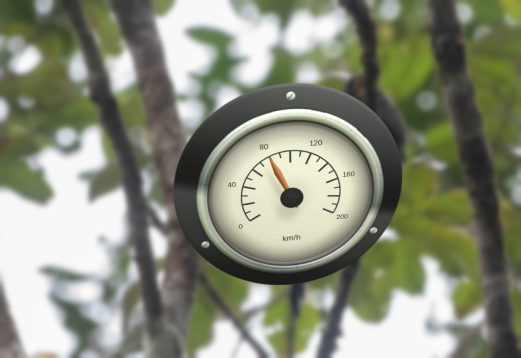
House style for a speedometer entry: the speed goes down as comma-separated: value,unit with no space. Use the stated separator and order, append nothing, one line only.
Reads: 80,km/h
